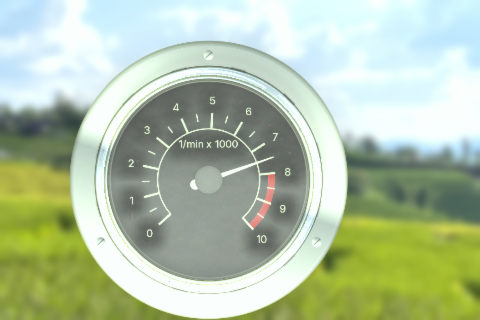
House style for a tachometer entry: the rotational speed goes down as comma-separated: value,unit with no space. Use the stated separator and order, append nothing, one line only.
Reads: 7500,rpm
